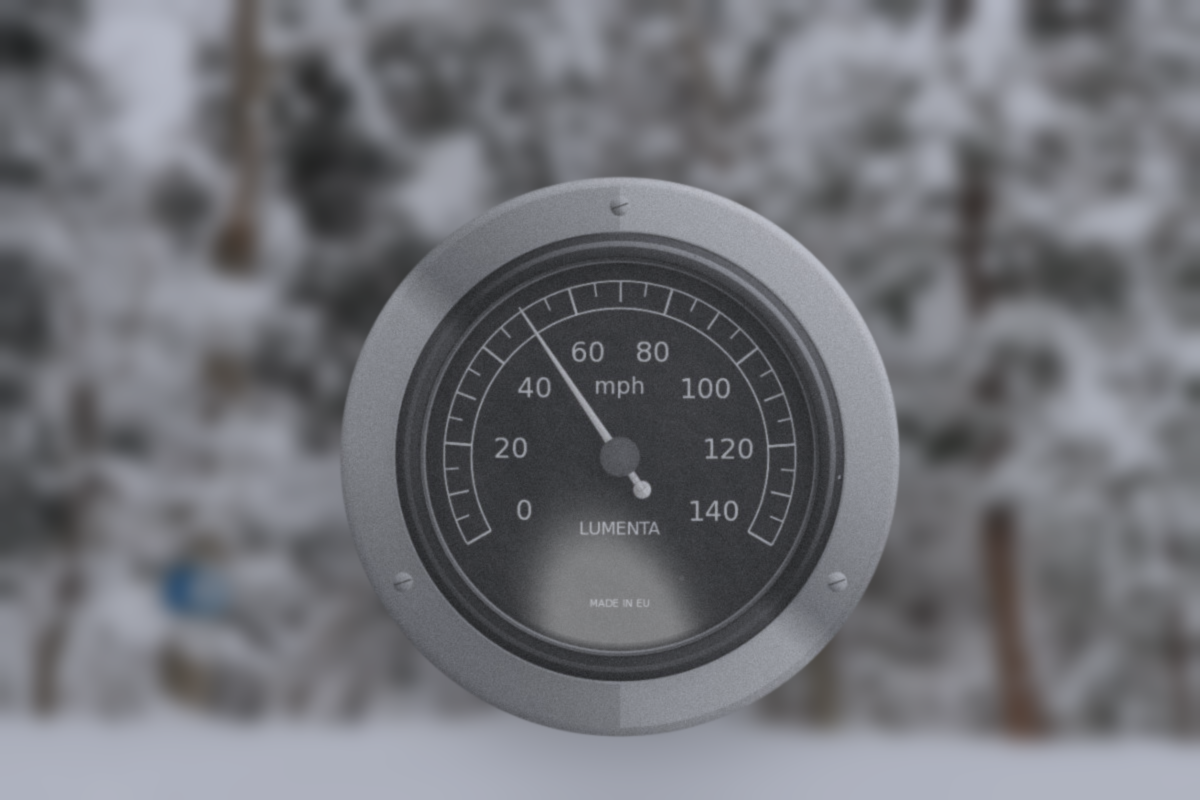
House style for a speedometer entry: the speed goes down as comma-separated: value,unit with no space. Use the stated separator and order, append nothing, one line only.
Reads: 50,mph
